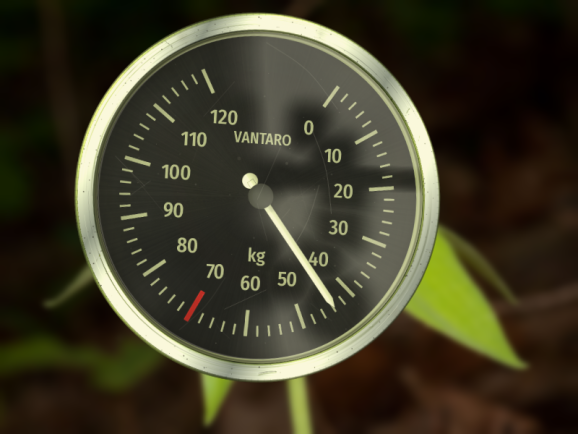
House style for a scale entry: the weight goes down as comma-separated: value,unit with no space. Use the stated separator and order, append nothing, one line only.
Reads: 44,kg
